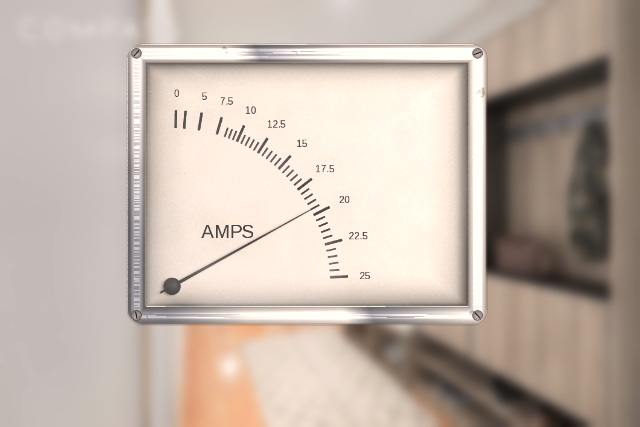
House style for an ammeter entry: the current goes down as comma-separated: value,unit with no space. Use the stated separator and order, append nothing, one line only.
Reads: 19.5,A
